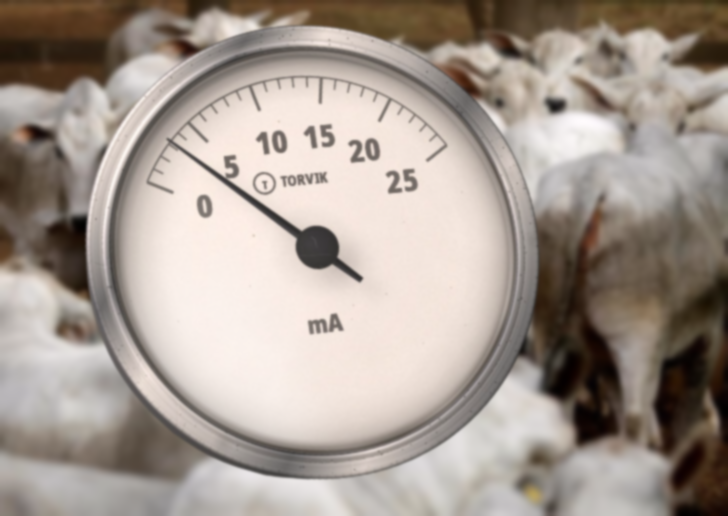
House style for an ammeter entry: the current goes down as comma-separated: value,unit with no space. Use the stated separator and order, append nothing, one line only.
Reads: 3,mA
